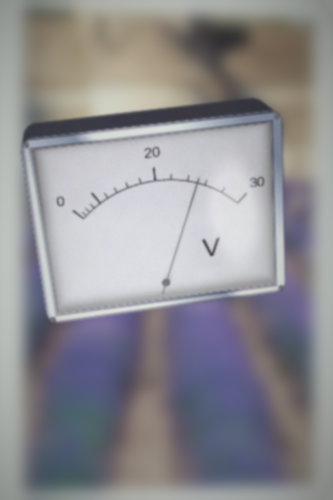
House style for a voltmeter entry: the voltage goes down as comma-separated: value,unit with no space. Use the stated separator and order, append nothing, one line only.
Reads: 25,V
